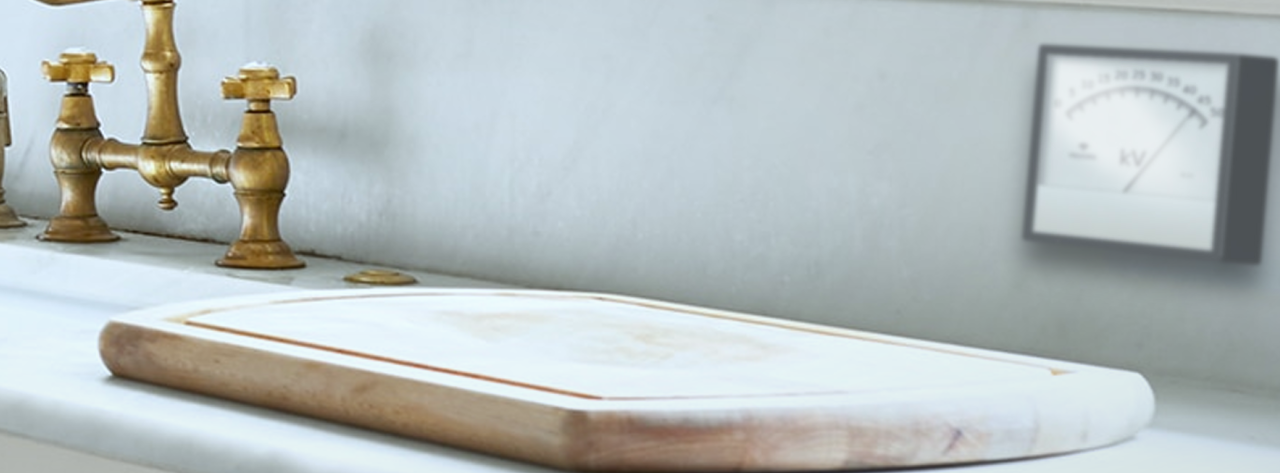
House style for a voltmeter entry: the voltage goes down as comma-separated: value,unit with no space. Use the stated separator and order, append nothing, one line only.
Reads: 45,kV
